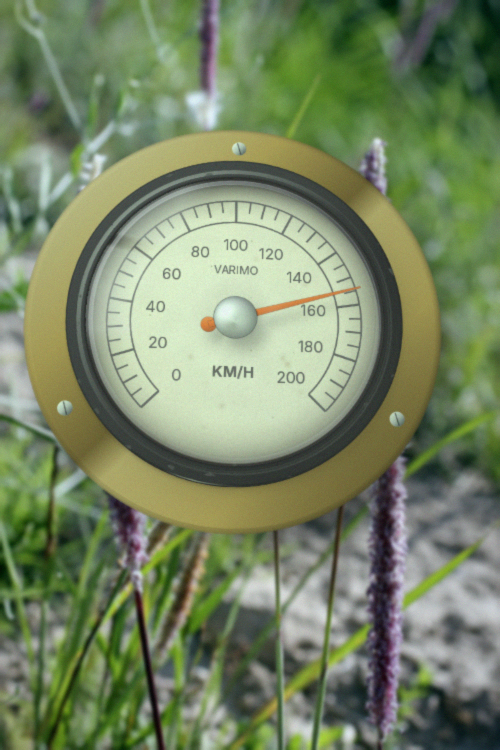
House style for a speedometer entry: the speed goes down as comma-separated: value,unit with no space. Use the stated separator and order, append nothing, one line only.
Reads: 155,km/h
